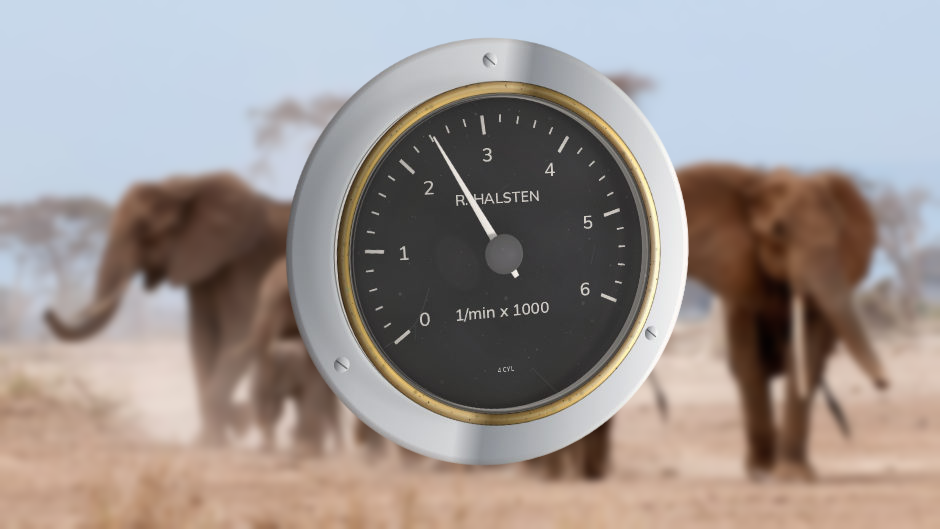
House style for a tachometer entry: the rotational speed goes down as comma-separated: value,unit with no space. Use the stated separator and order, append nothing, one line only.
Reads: 2400,rpm
